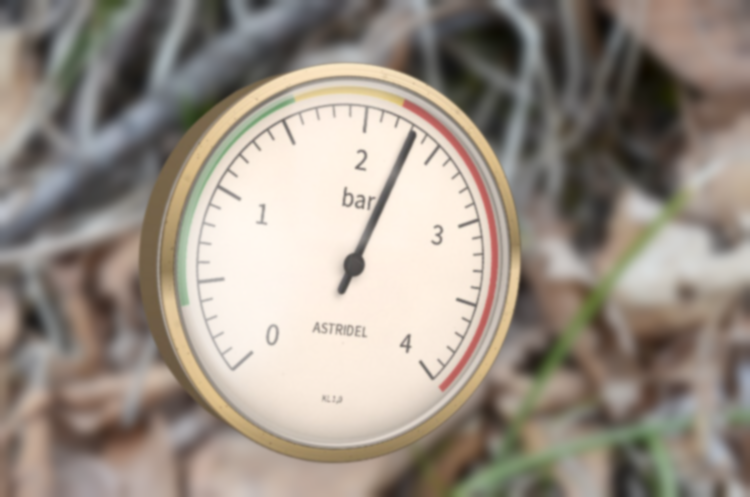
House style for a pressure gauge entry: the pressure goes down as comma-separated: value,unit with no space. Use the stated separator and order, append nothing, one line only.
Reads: 2.3,bar
